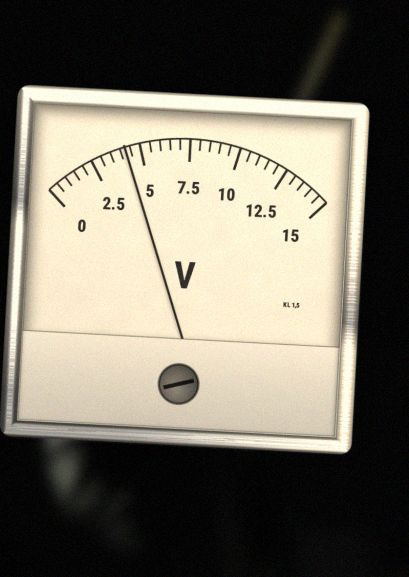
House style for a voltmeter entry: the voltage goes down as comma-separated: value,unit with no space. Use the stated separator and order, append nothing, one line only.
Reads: 4.25,V
